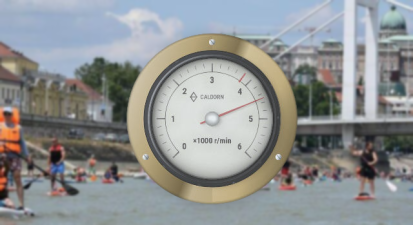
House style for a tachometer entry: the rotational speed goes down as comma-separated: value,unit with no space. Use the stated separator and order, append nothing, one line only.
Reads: 4500,rpm
